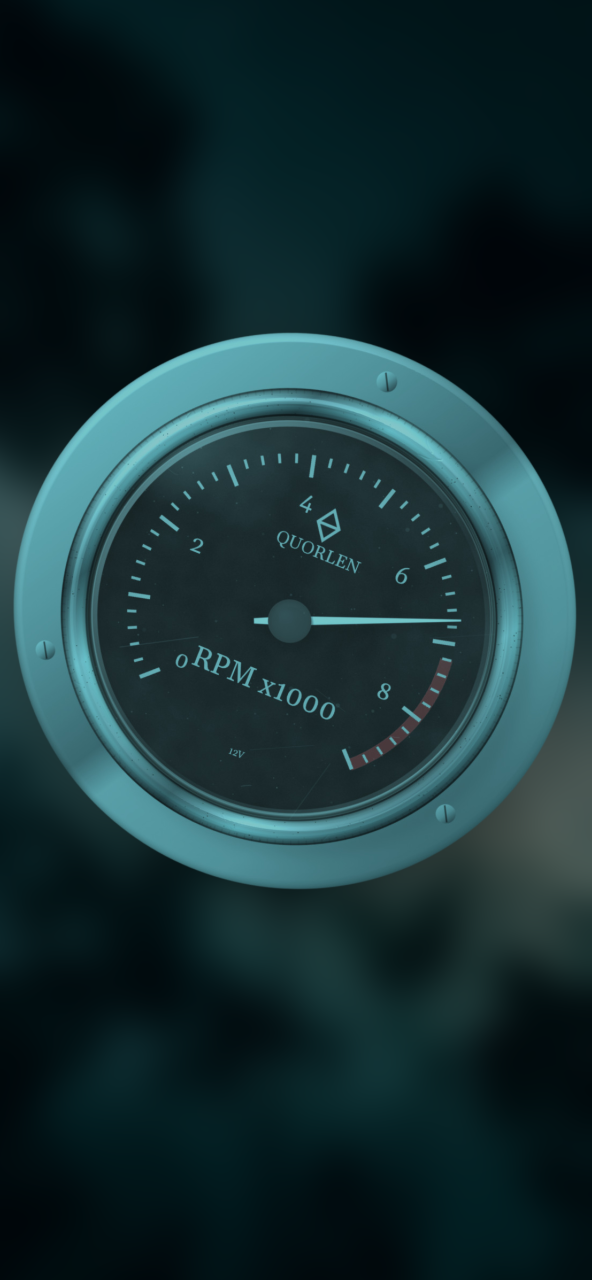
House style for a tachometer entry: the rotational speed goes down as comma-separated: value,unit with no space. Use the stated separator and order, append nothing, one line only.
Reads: 6700,rpm
